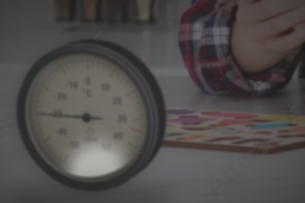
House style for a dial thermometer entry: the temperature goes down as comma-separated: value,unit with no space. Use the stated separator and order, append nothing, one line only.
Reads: -30,°C
